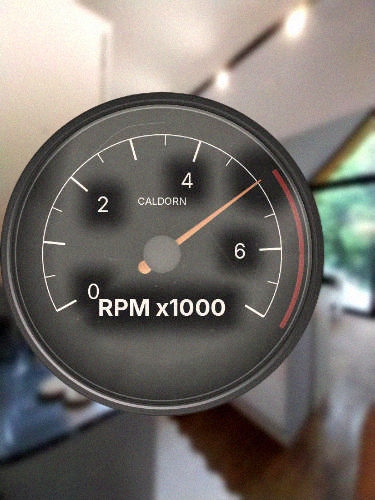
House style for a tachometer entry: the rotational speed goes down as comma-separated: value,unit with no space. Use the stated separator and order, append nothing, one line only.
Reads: 5000,rpm
